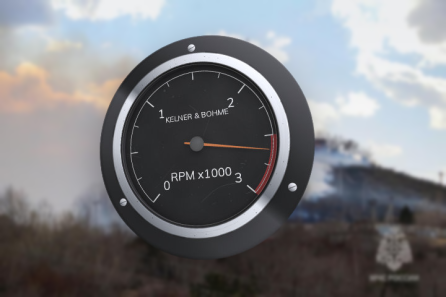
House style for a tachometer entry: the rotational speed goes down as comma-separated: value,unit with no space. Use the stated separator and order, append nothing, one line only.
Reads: 2625,rpm
